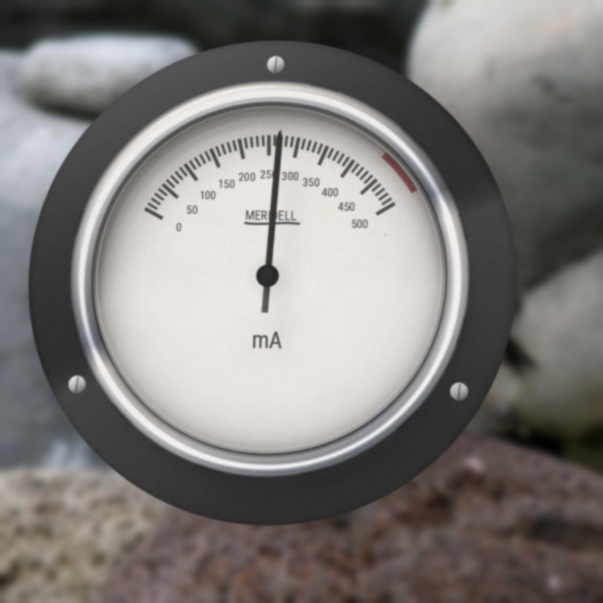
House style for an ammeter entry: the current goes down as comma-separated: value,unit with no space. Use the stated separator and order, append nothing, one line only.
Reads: 270,mA
